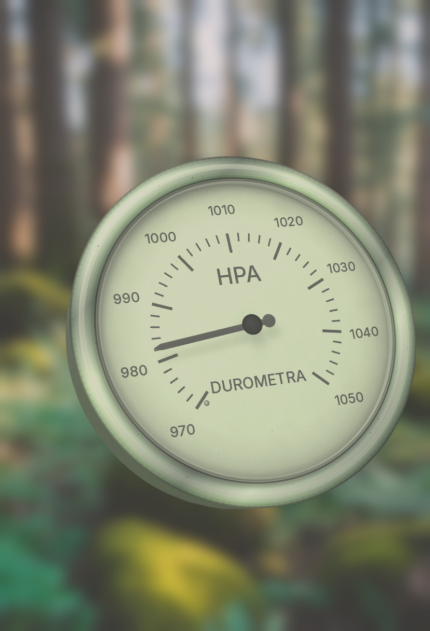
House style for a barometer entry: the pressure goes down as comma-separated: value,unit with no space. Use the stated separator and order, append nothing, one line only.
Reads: 982,hPa
